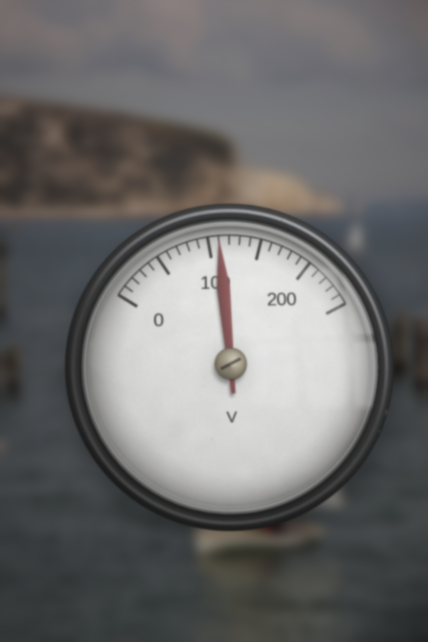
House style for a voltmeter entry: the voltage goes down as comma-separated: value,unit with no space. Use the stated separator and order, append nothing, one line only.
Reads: 110,V
